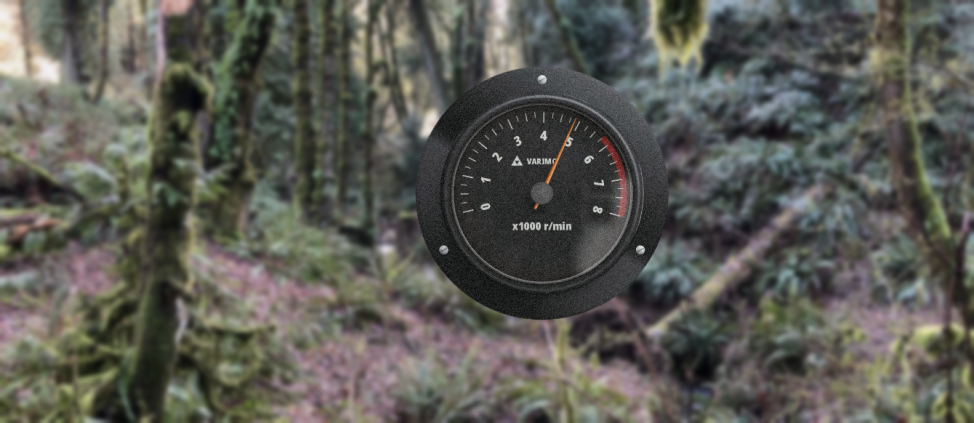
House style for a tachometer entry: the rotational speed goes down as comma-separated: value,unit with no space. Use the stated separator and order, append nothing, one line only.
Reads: 4875,rpm
